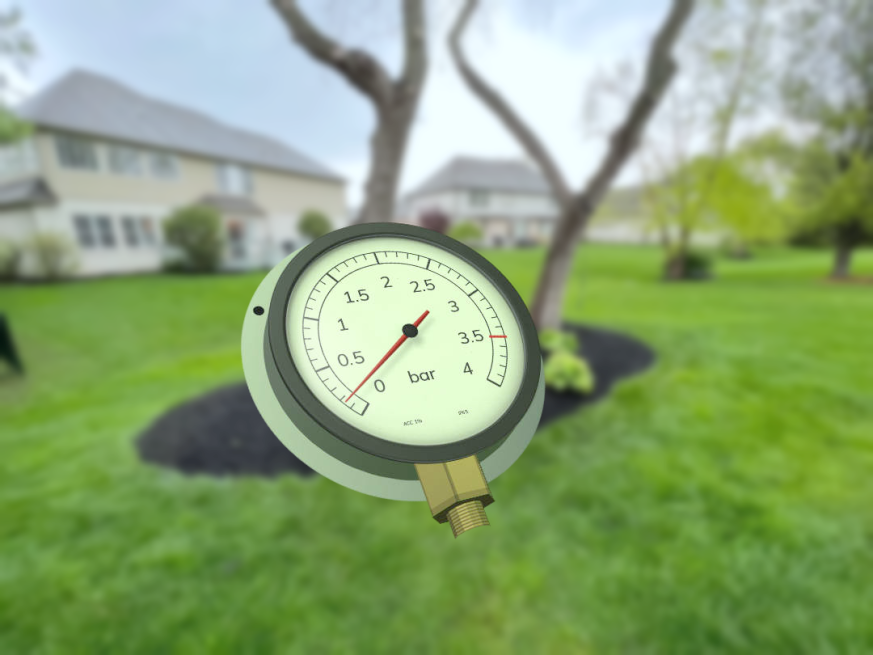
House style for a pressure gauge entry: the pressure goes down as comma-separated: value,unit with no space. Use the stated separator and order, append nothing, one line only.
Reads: 0.15,bar
